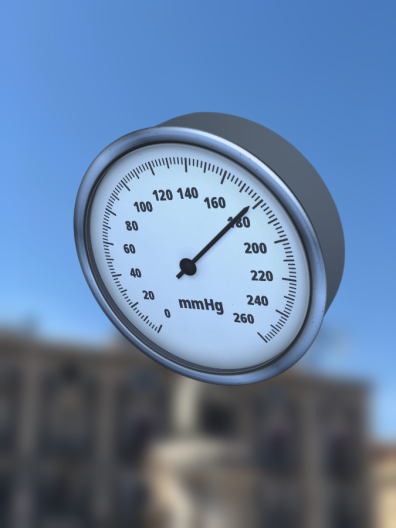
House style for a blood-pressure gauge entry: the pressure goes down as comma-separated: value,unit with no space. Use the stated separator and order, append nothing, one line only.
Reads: 178,mmHg
